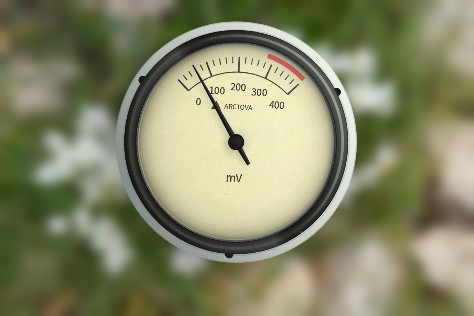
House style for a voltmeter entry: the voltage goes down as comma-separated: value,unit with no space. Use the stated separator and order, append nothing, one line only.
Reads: 60,mV
